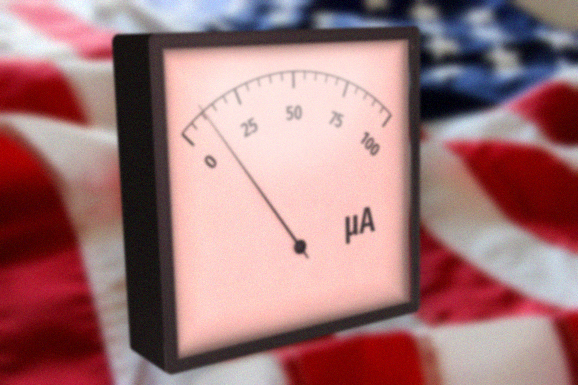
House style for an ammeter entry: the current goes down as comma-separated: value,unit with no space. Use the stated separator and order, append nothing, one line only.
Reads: 10,µA
